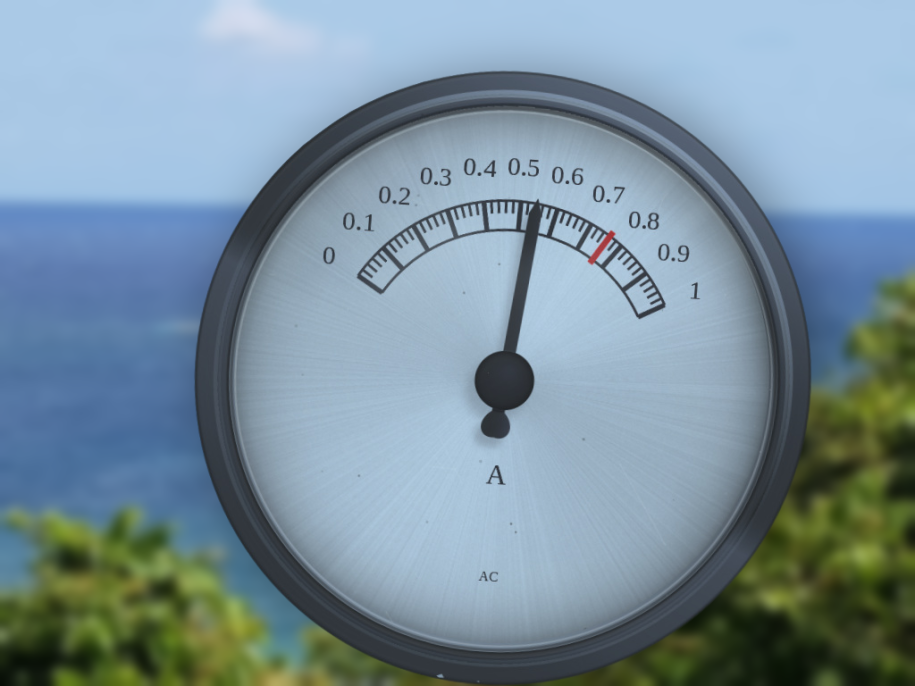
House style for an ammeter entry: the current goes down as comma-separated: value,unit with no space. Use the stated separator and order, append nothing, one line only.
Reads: 0.54,A
